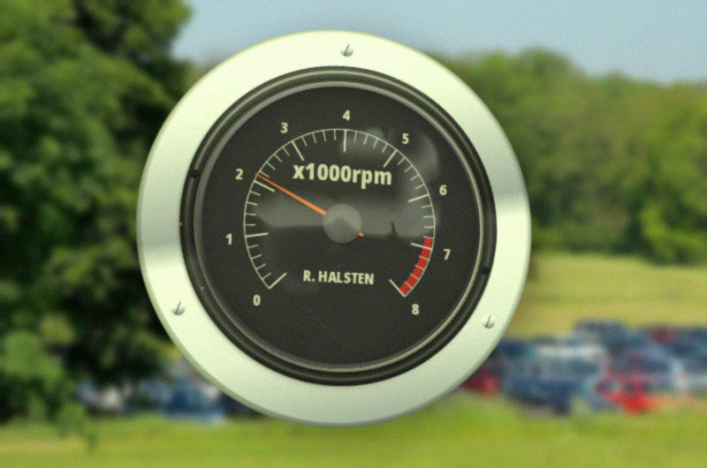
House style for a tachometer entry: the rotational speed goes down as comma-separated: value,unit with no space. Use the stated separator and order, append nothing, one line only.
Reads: 2100,rpm
